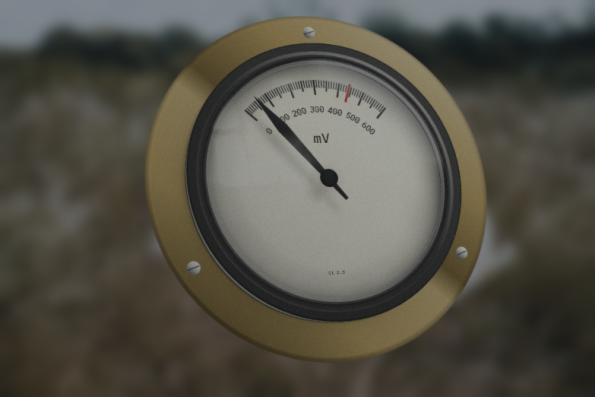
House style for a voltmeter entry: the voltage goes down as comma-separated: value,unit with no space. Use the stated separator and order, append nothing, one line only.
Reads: 50,mV
